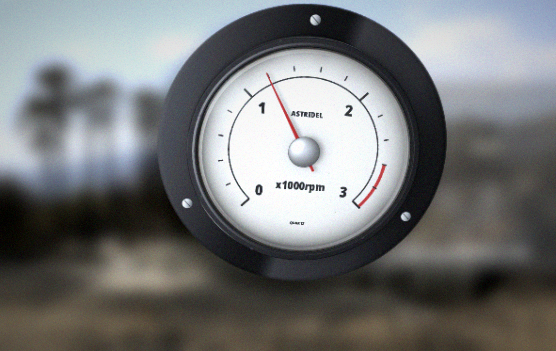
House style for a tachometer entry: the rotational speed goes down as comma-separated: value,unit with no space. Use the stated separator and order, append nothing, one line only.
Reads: 1200,rpm
